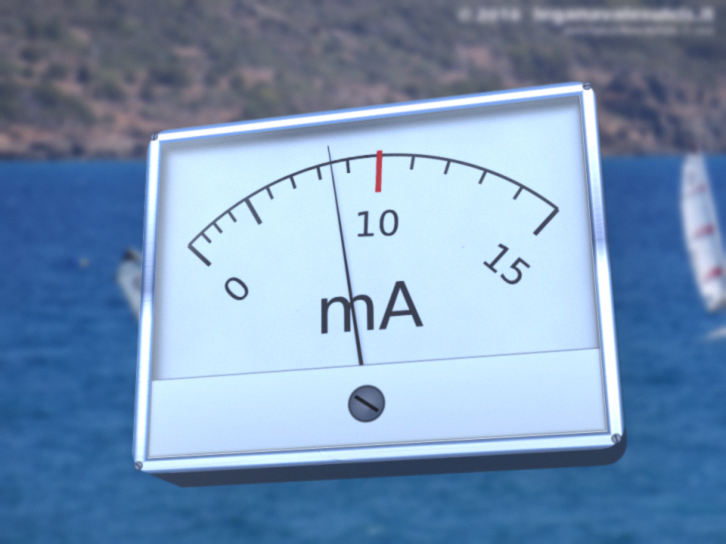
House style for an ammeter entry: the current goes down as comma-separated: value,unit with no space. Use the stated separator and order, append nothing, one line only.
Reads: 8.5,mA
